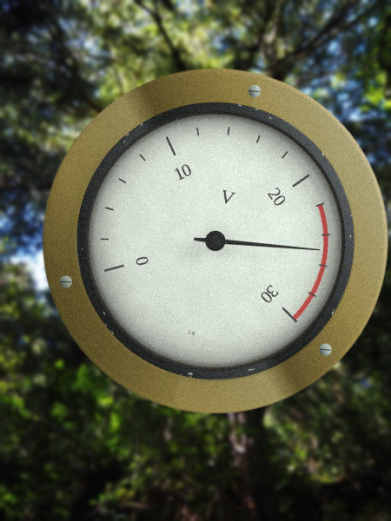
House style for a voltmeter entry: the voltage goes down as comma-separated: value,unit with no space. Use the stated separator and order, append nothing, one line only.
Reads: 25,V
